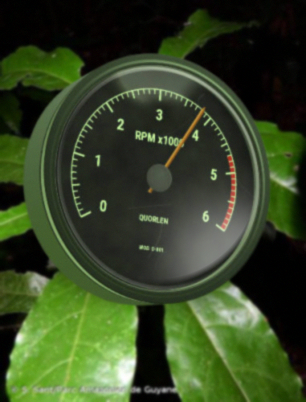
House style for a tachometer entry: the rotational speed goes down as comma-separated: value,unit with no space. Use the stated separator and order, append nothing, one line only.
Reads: 3800,rpm
